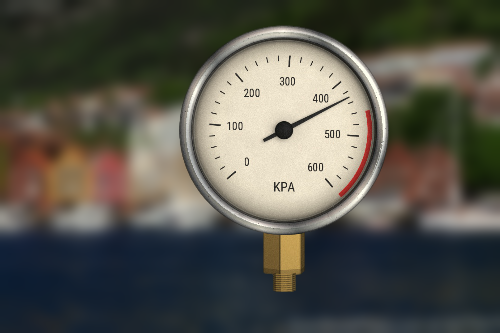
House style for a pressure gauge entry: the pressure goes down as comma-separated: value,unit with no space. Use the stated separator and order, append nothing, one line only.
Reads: 430,kPa
